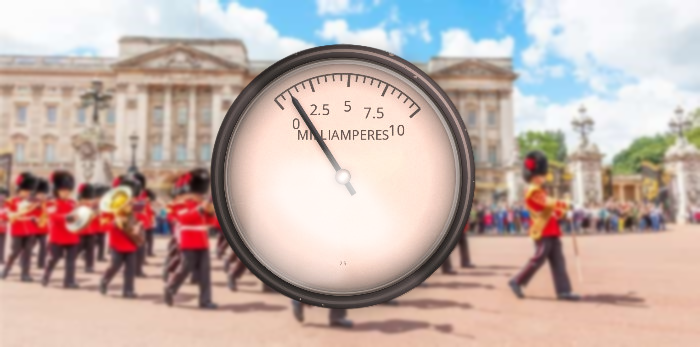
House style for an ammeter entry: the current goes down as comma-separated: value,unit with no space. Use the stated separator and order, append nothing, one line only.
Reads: 1,mA
